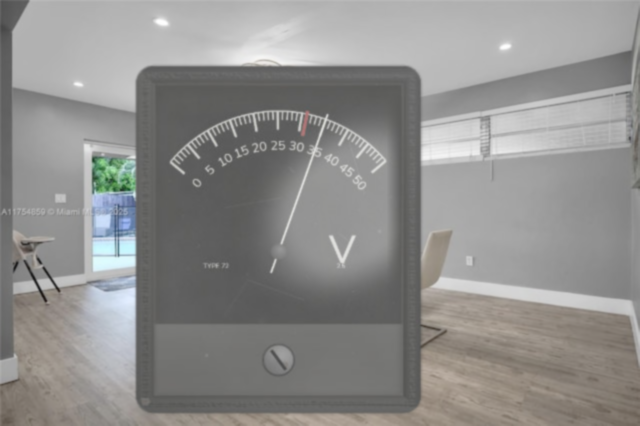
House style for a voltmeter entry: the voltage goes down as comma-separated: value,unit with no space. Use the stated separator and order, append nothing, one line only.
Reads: 35,V
